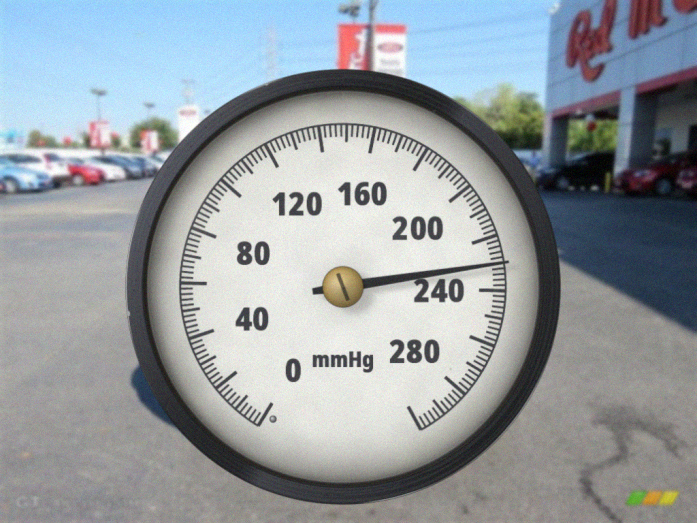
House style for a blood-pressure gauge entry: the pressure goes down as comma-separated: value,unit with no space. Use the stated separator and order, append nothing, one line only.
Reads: 230,mmHg
